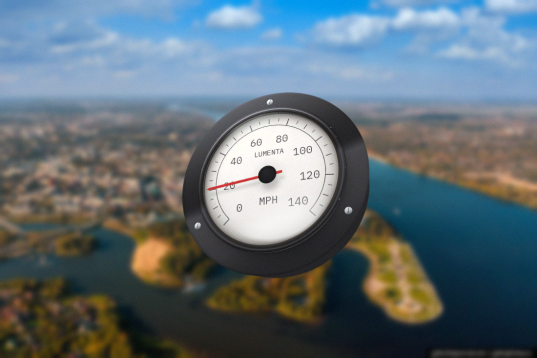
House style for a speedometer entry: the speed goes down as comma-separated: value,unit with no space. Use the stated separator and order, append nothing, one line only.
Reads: 20,mph
